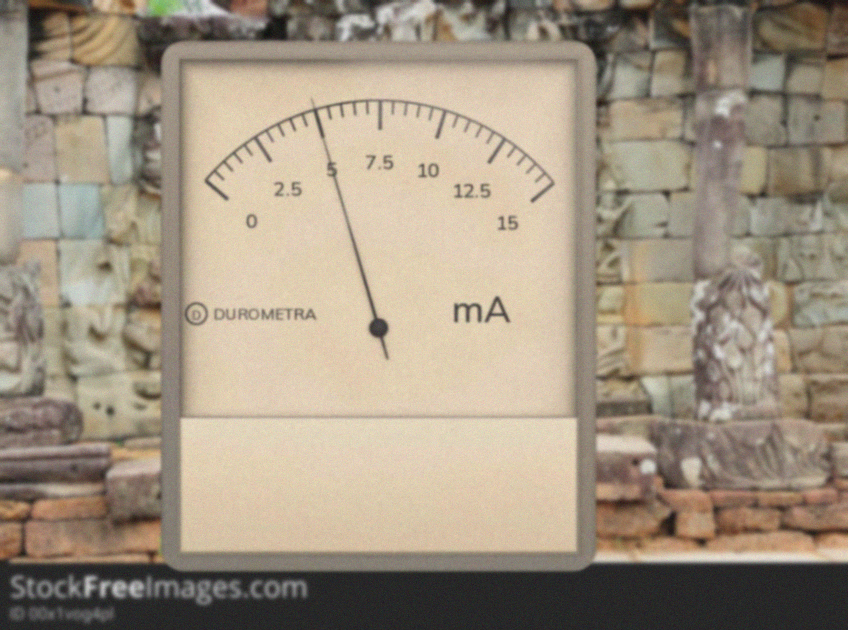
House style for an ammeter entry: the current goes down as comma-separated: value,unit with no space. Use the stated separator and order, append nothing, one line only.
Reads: 5,mA
